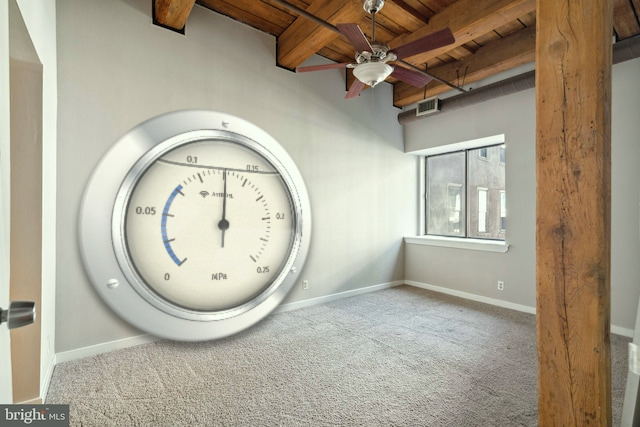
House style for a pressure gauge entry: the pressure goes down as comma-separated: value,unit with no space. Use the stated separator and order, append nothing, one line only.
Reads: 0.125,MPa
